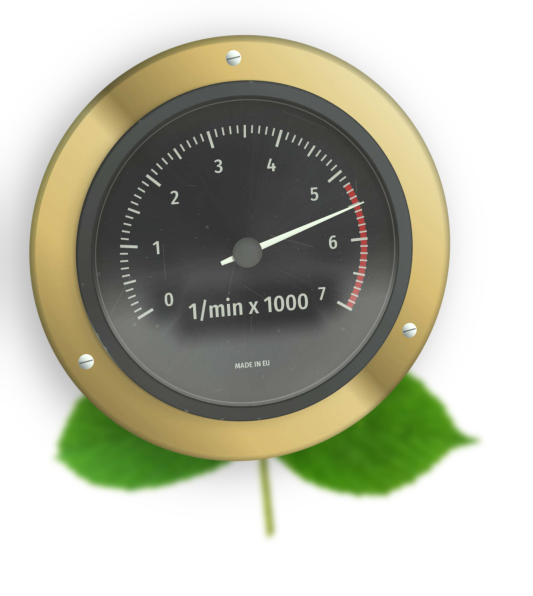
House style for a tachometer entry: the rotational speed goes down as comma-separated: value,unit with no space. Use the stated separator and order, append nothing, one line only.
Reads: 5500,rpm
